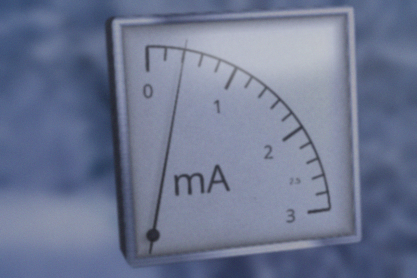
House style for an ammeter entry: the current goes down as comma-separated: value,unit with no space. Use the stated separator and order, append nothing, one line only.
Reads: 0.4,mA
